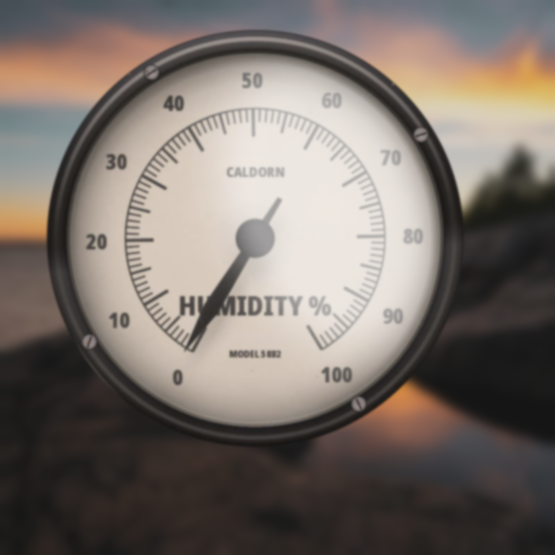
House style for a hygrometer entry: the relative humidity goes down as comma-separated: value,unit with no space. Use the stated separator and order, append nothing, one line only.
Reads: 1,%
